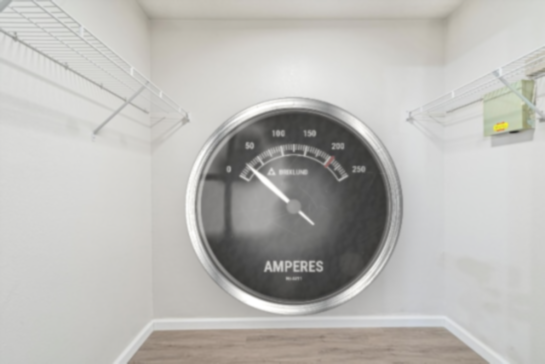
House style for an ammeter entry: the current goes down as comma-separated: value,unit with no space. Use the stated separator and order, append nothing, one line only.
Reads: 25,A
